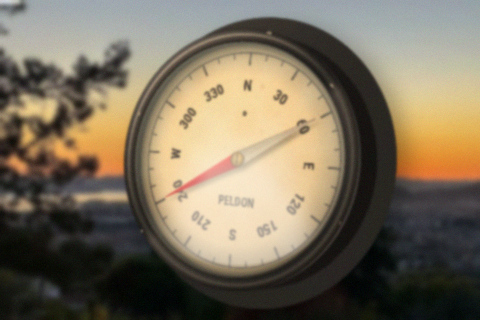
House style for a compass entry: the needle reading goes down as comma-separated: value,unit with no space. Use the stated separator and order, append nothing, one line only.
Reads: 240,°
